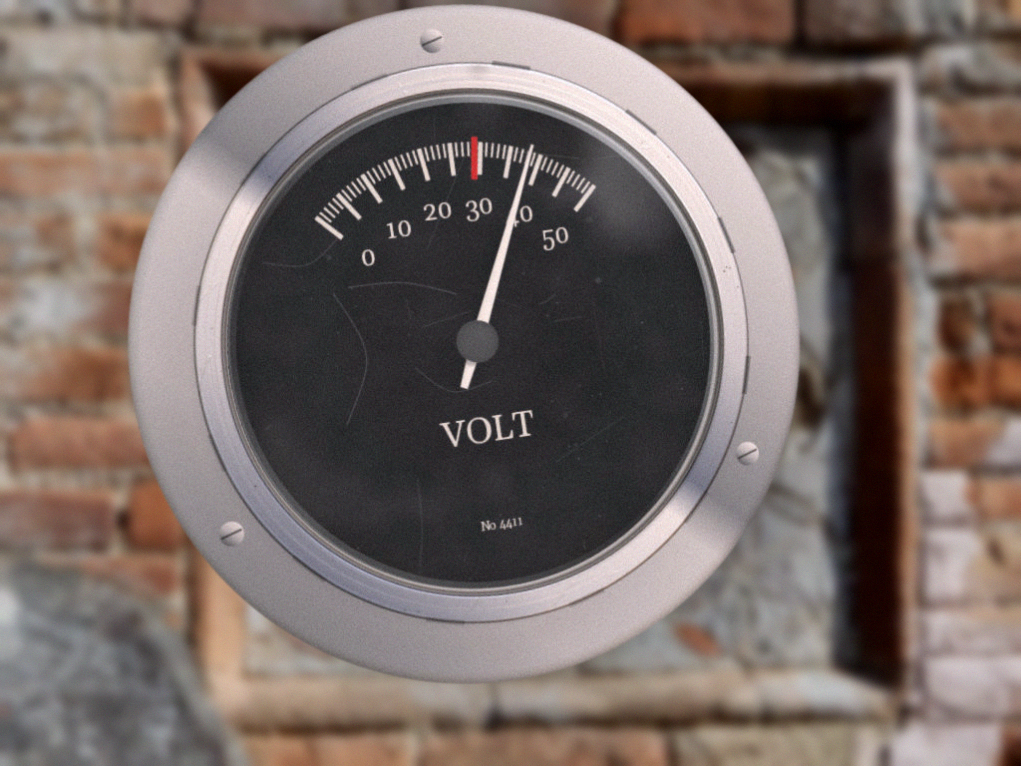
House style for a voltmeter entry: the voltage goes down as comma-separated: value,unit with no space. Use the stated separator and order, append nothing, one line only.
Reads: 38,V
